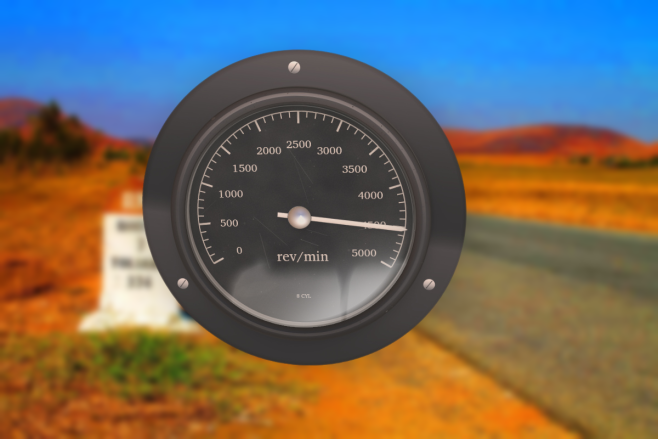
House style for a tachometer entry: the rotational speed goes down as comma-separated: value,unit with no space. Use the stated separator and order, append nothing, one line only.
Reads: 4500,rpm
